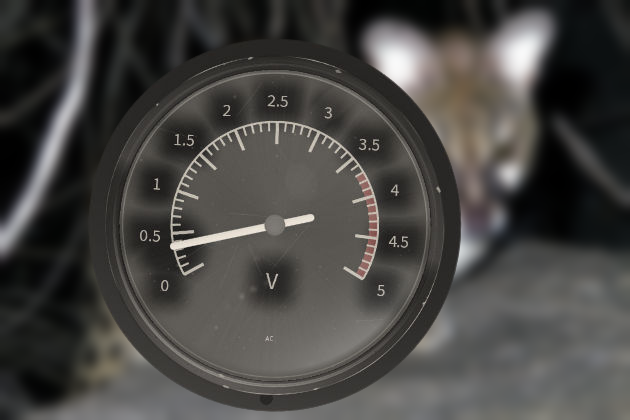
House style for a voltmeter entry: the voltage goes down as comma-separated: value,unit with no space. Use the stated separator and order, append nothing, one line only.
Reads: 0.35,V
